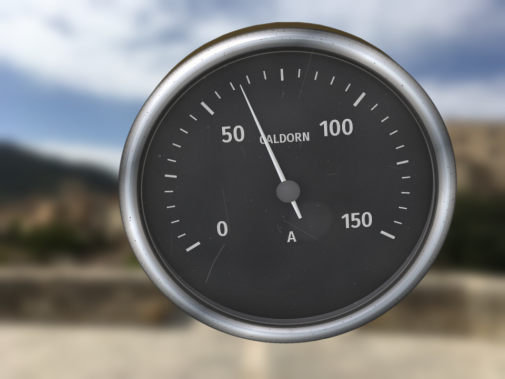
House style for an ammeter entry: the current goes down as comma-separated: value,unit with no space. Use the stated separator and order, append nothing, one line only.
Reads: 62.5,A
